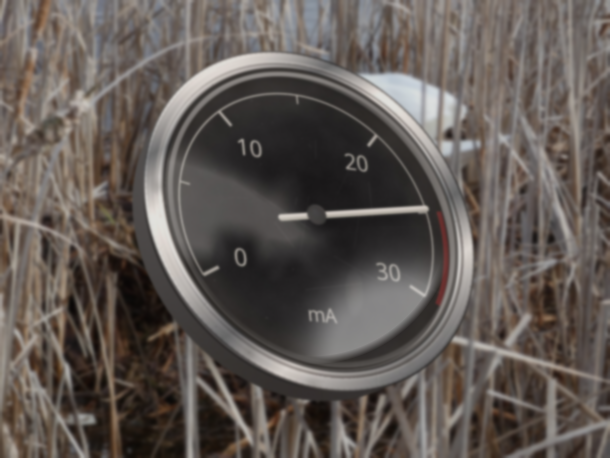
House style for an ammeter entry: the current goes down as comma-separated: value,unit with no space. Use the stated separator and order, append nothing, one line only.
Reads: 25,mA
